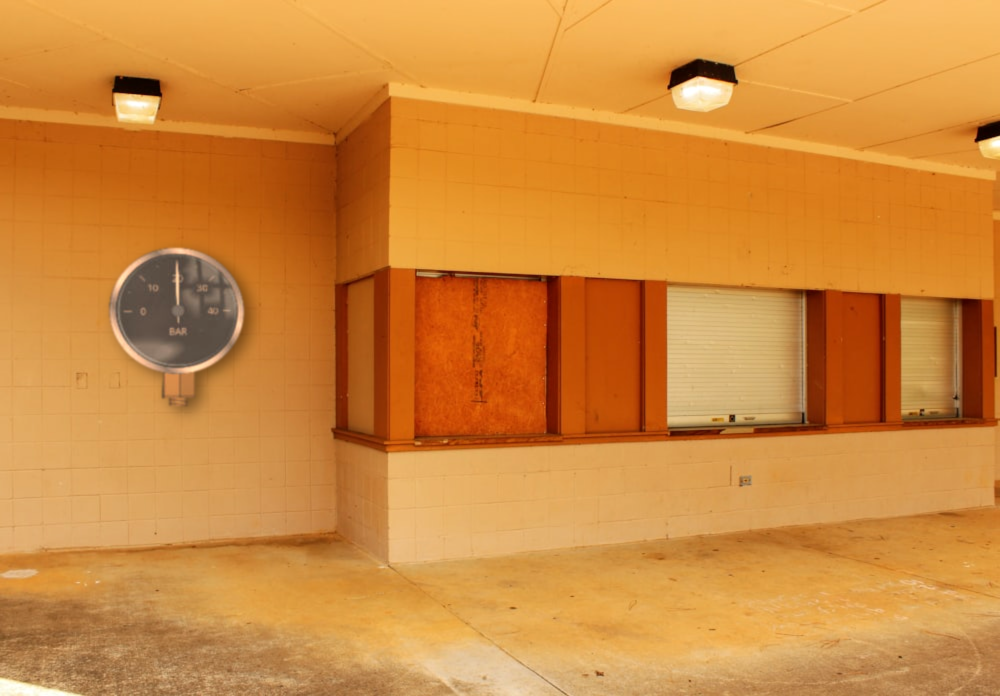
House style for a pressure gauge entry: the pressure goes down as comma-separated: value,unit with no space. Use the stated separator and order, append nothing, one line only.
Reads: 20,bar
